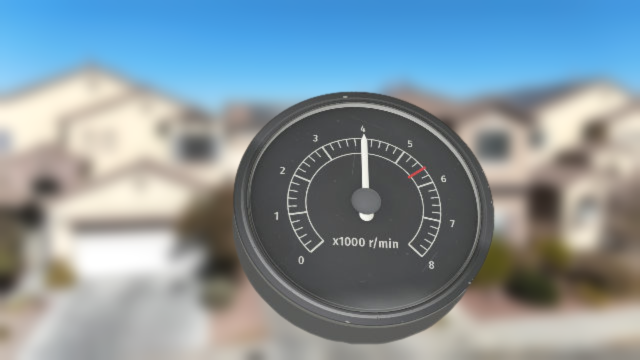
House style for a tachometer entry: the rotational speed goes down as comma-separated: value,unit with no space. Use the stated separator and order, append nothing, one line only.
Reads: 4000,rpm
